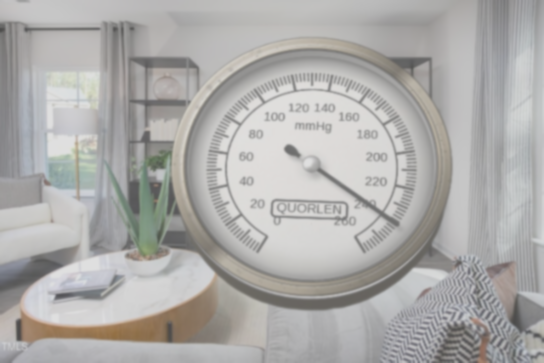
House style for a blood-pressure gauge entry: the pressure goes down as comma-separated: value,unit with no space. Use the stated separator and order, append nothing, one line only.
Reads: 240,mmHg
